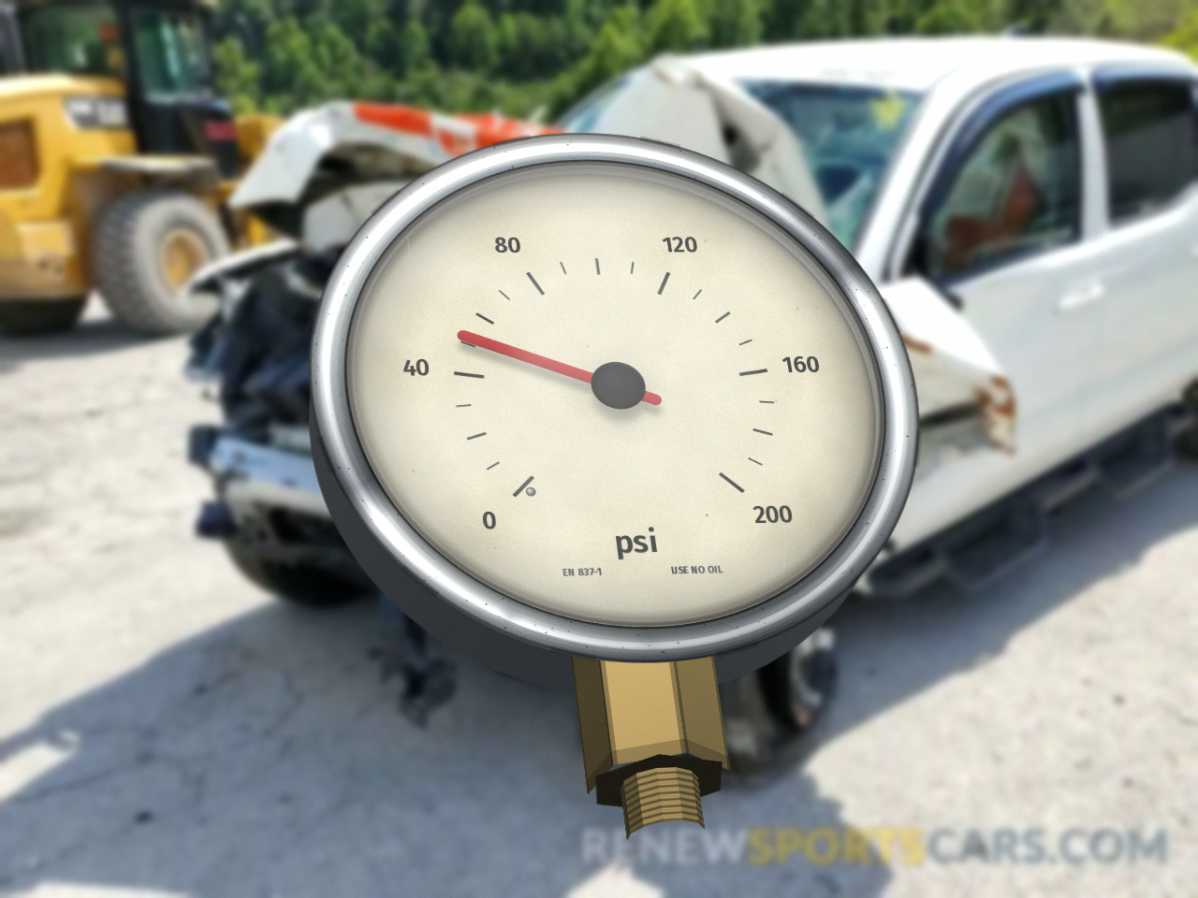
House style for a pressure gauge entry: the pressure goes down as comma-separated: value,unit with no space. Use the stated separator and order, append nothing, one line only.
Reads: 50,psi
